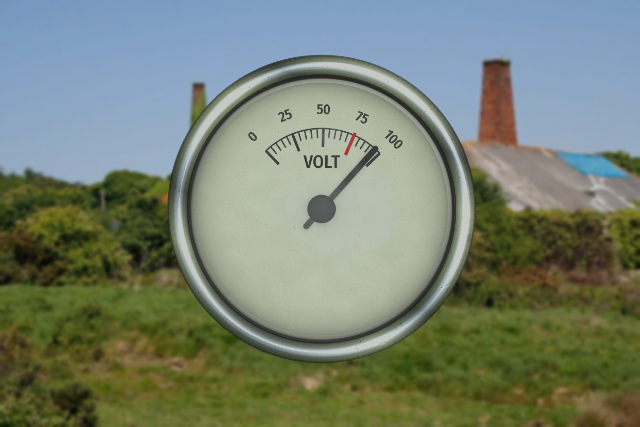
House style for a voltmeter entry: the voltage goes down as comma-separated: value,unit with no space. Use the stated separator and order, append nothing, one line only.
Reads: 95,V
